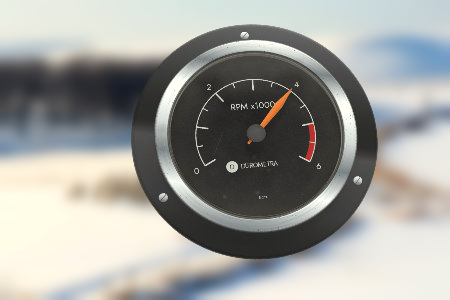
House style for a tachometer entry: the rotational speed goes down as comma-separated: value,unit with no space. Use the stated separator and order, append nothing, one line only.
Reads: 4000,rpm
